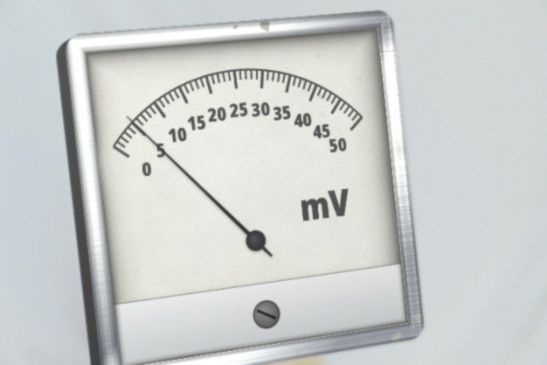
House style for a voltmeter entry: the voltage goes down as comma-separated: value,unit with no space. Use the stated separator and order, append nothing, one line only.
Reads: 5,mV
